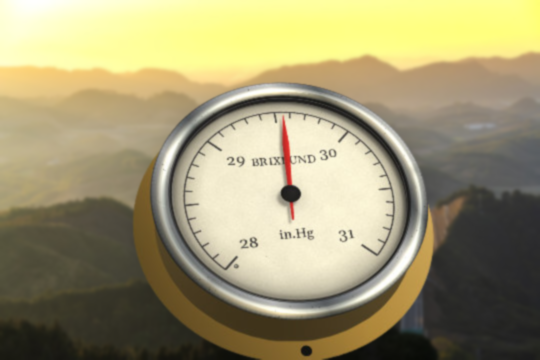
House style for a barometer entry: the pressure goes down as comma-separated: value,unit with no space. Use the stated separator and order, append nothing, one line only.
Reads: 29.55,inHg
